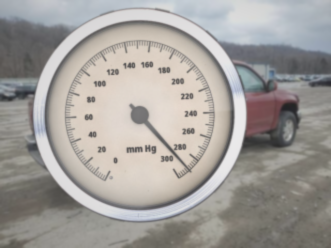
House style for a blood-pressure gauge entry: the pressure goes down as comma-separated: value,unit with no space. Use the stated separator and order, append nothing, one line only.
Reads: 290,mmHg
